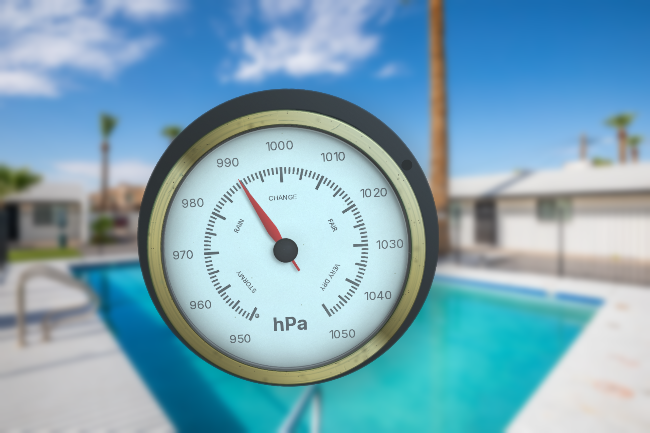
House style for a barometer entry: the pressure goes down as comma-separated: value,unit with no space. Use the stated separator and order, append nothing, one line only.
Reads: 990,hPa
